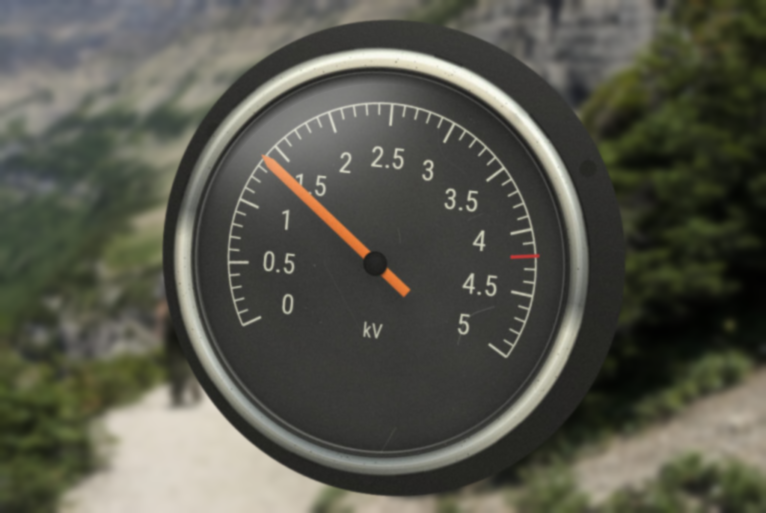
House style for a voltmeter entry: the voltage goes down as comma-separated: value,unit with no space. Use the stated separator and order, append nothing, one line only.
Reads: 1.4,kV
